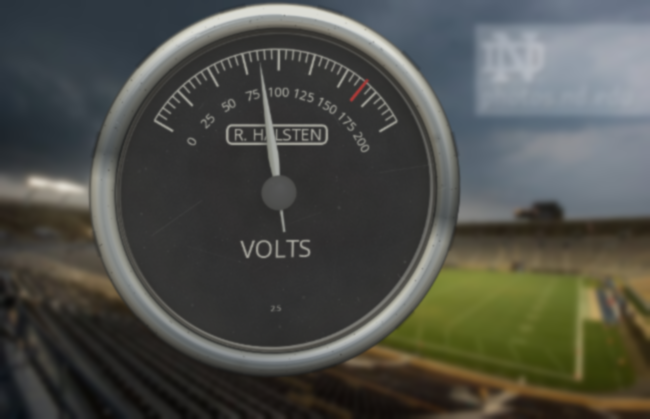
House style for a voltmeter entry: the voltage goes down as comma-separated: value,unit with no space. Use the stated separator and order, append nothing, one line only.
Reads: 85,V
